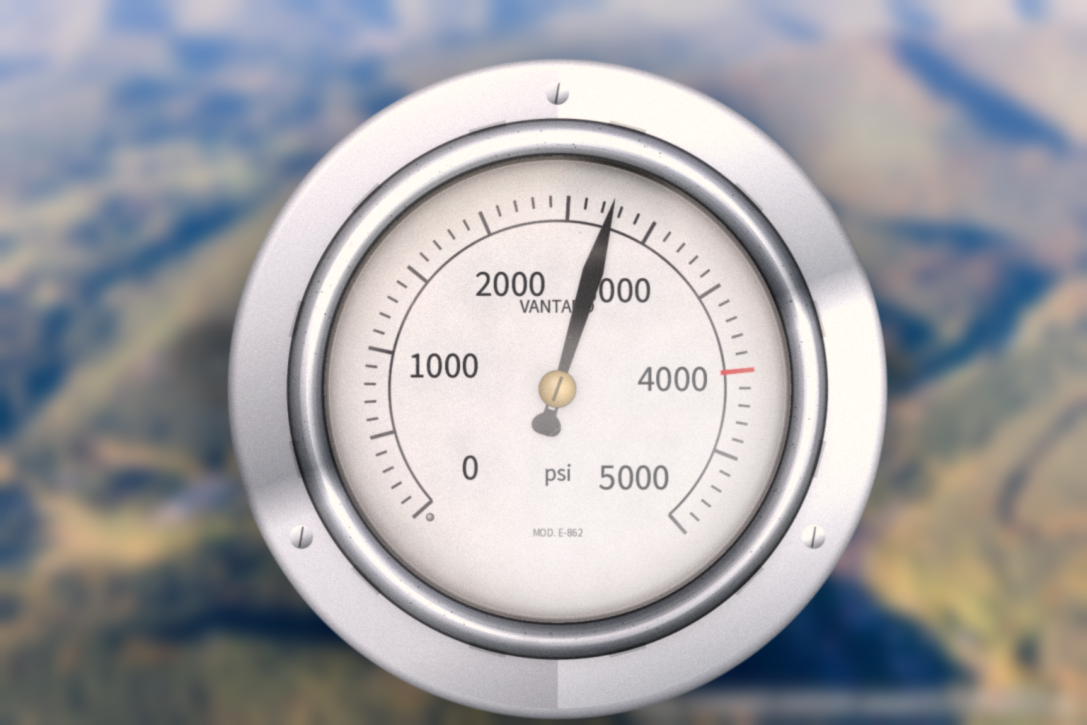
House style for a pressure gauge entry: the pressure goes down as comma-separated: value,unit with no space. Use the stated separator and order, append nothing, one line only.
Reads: 2750,psi
